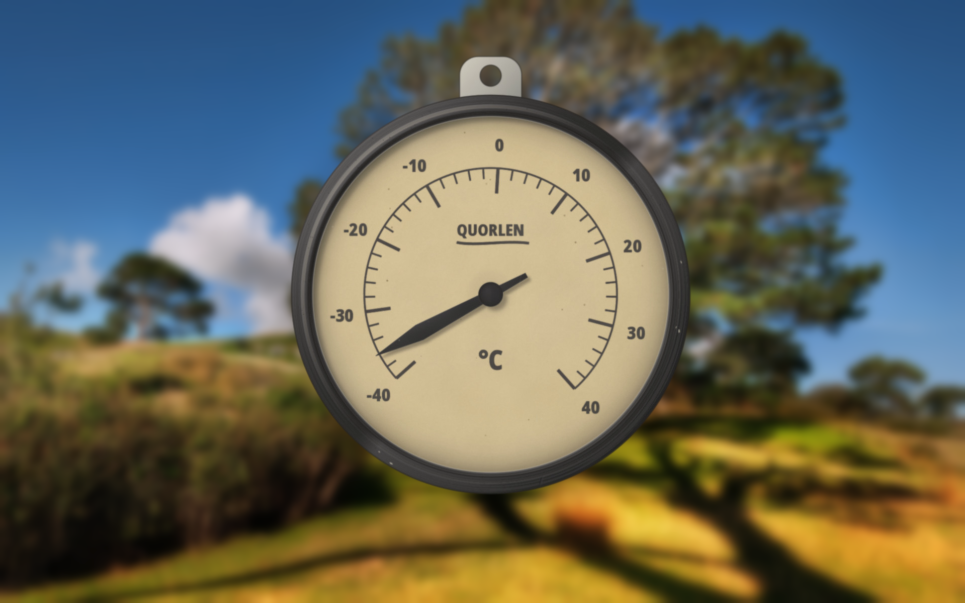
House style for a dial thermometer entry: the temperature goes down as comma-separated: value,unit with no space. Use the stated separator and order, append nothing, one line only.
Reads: -36,°C
